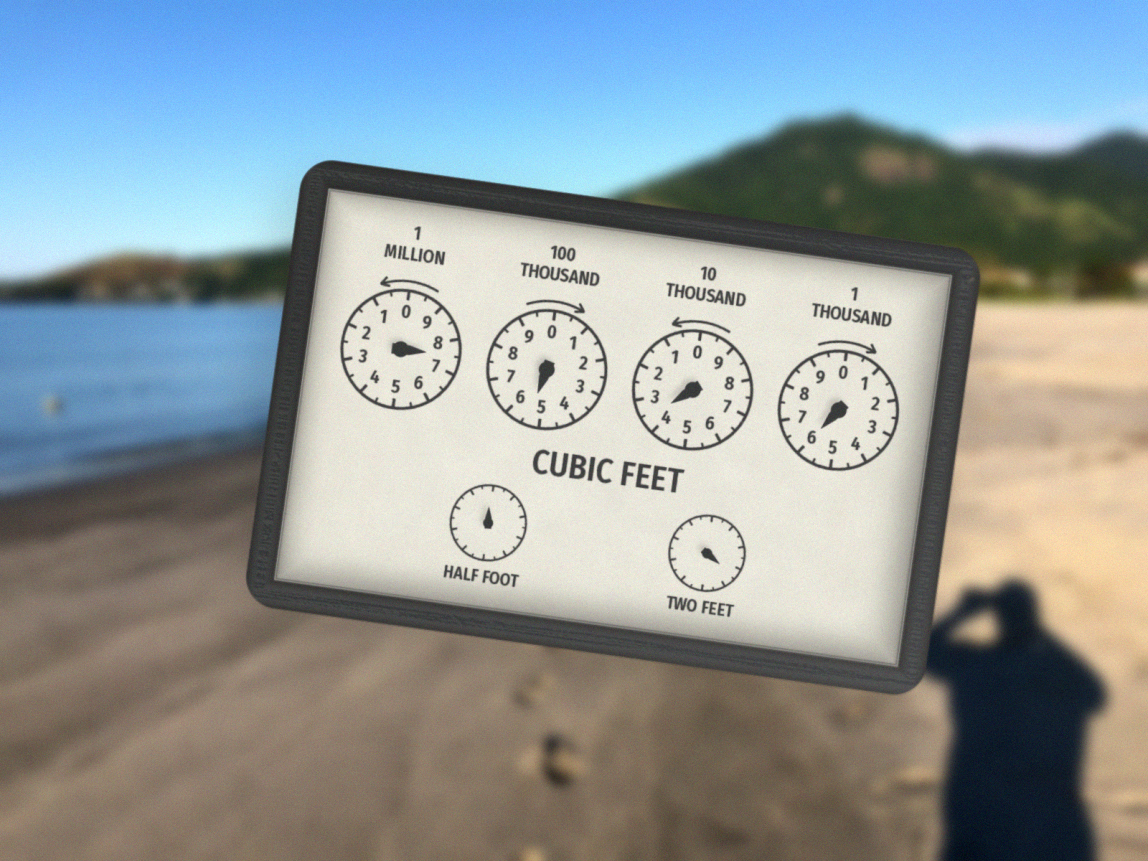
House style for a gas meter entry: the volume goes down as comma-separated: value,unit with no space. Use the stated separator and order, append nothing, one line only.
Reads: 753600,ft³
